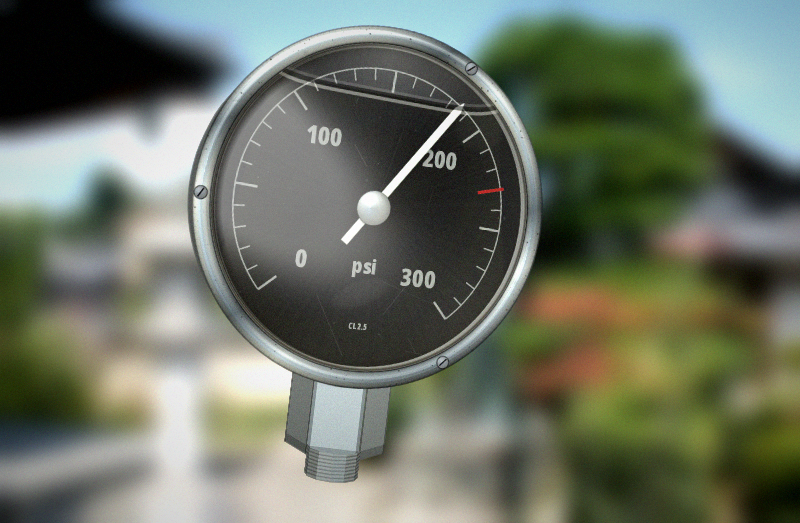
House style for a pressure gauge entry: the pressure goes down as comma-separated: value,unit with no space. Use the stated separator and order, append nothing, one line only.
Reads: 185,psi
